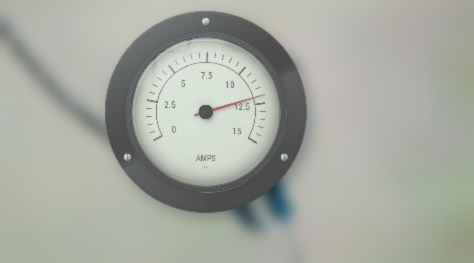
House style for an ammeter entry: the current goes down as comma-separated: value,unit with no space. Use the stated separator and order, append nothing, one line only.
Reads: 12,A
